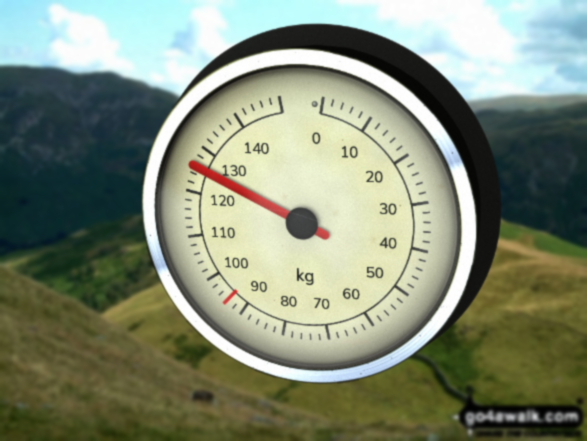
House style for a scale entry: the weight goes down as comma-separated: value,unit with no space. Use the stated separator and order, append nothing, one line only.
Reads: 126,kg
